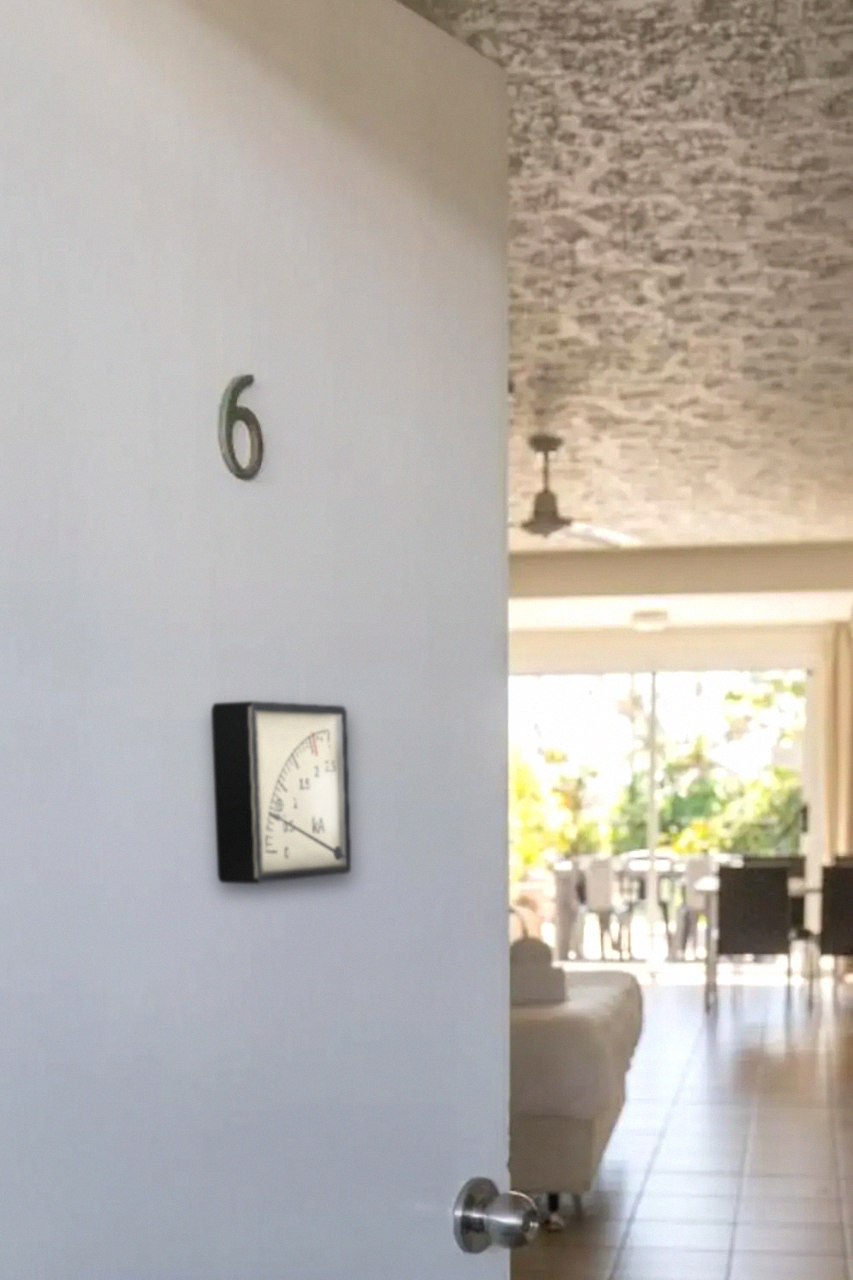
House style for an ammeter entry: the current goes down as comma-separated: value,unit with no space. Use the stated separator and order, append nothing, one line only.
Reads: 0.5,kA
